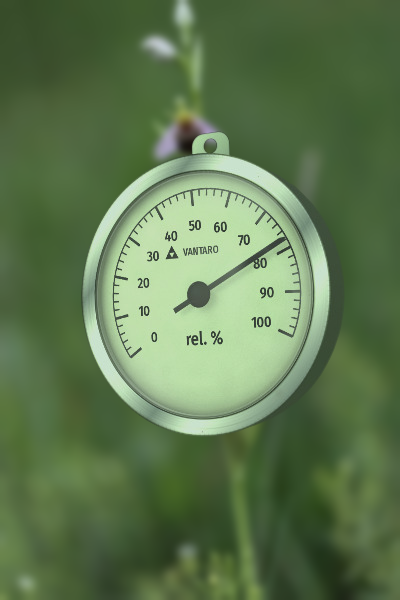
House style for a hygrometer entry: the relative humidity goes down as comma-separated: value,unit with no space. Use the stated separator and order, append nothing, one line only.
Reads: 78,%
